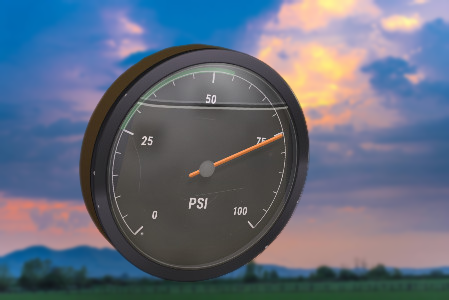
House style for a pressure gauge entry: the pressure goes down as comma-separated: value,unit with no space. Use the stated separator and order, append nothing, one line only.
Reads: 75,psi
